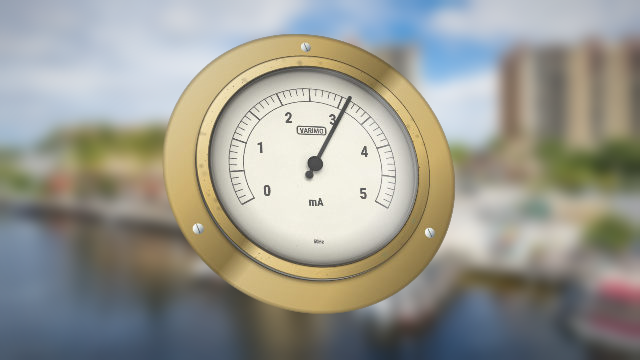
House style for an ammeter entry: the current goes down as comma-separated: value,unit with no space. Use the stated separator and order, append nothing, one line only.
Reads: 3.1,mA
